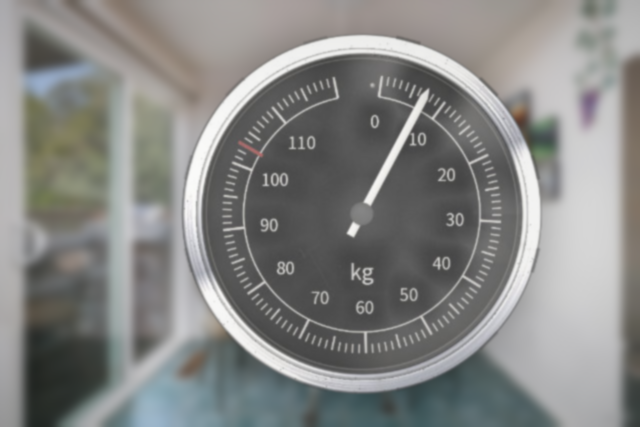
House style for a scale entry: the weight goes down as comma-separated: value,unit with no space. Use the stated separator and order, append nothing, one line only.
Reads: 7,kg
